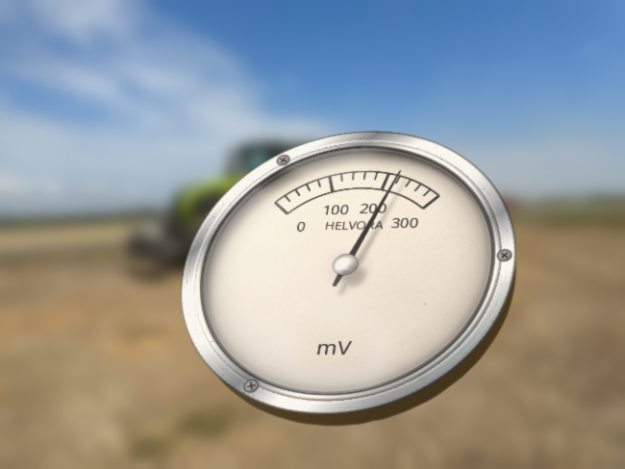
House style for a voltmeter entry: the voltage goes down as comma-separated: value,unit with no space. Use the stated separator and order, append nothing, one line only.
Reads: 220,mV
